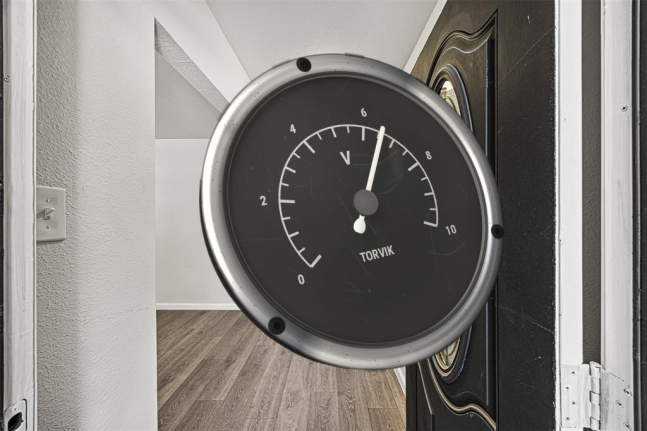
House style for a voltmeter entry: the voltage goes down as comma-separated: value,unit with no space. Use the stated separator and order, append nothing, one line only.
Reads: 6.5,V
